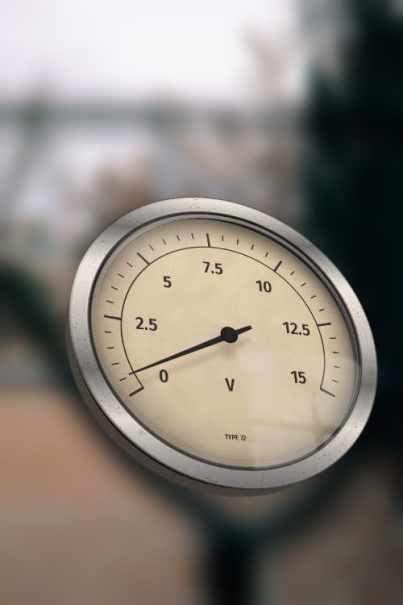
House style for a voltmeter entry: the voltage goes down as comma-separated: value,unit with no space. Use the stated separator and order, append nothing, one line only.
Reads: 0.5,V
